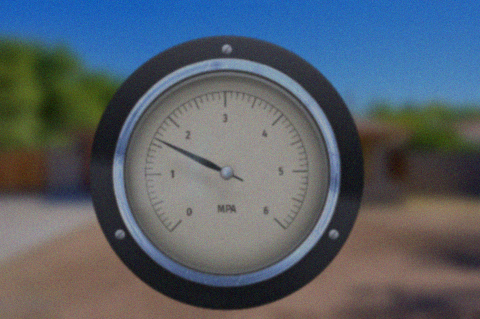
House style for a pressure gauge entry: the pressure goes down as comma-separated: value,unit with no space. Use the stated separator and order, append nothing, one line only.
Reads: 1.6,MPa
